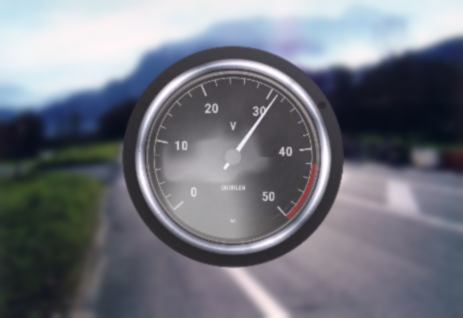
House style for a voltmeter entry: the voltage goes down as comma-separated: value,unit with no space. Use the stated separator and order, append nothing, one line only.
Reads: 31,V
